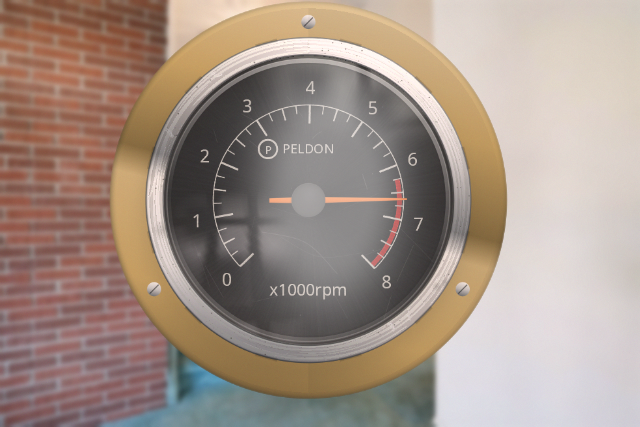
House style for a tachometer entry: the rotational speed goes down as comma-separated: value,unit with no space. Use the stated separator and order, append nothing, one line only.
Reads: 6625,rpm
